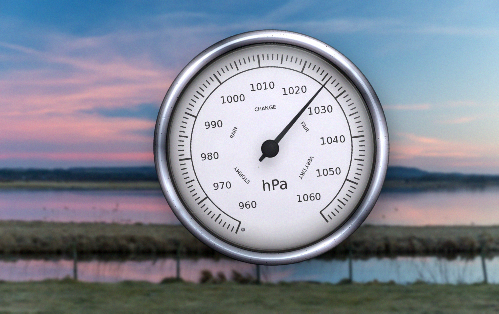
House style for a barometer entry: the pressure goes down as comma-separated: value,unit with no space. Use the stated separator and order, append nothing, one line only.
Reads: 1026,hPa
